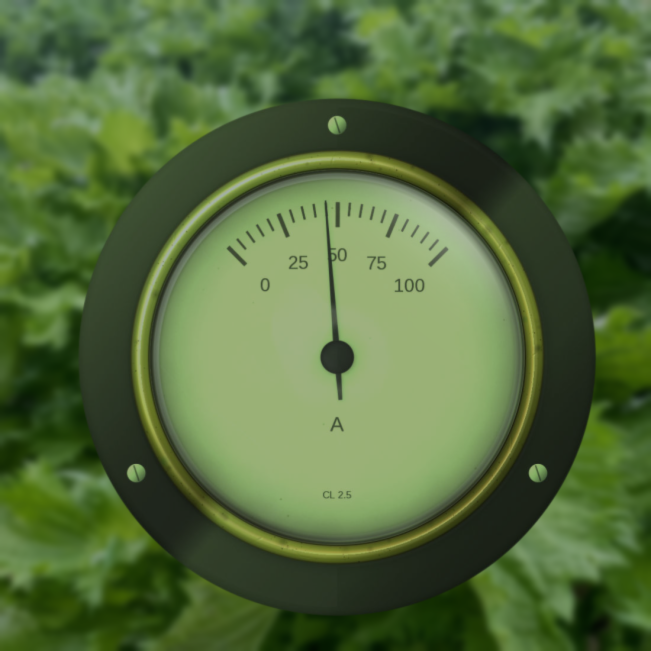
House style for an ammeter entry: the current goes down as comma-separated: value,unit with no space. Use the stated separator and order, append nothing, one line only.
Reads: 45,A
